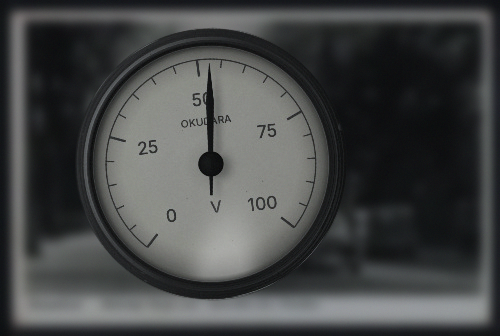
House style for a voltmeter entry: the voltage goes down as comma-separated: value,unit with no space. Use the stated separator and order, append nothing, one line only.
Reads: 52.5,V
